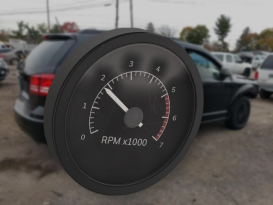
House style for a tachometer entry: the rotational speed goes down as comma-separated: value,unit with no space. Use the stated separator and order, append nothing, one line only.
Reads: 1800,rpm
